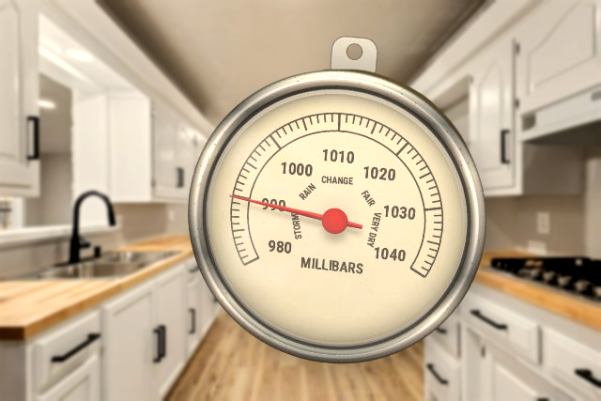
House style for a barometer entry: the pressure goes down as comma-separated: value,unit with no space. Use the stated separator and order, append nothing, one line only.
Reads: 990,mbar
